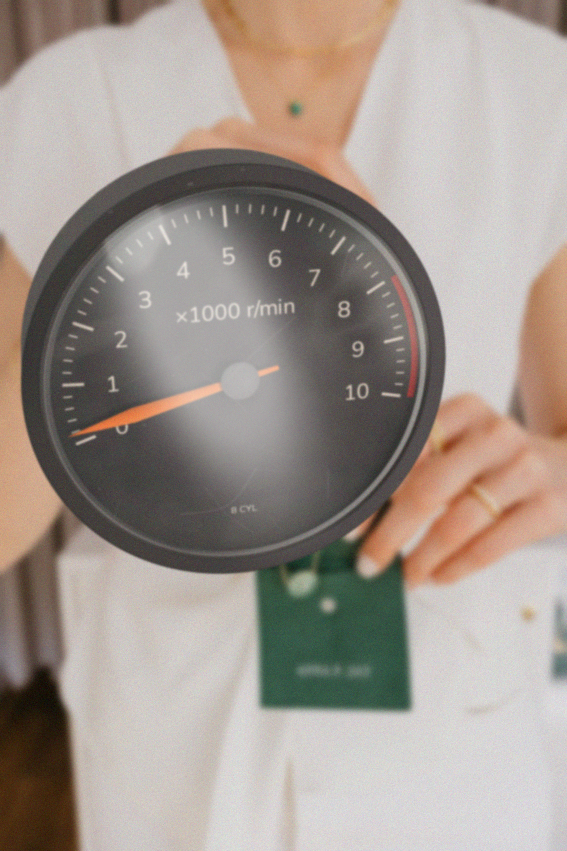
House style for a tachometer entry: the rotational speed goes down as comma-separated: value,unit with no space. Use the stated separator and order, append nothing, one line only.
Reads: 200,rpm
